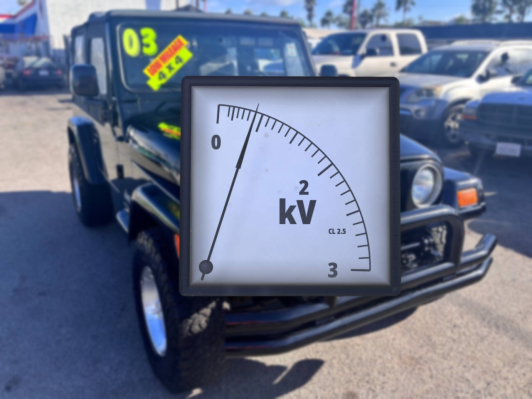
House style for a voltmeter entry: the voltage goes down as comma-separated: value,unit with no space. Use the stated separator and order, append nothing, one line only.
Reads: 0.9,kV
